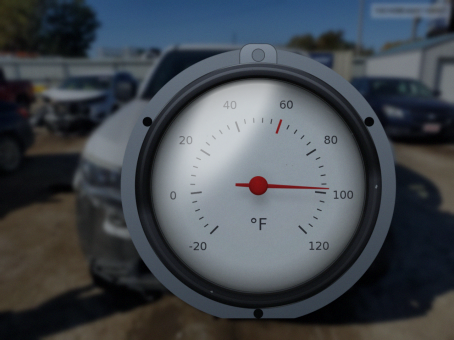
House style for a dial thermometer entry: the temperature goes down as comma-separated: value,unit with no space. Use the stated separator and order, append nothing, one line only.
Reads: 98,°F
